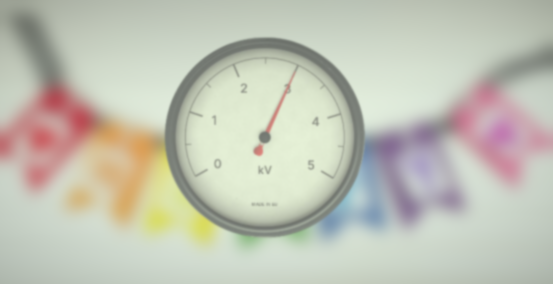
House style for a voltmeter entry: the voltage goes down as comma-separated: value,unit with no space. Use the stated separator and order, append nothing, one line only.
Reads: 3,kV
